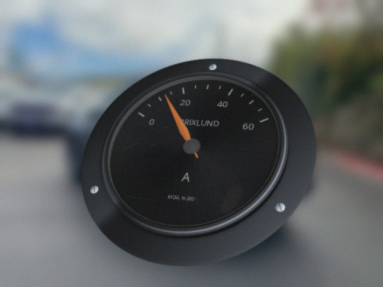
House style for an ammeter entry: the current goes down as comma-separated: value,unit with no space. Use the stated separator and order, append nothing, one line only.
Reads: 12.5,A
